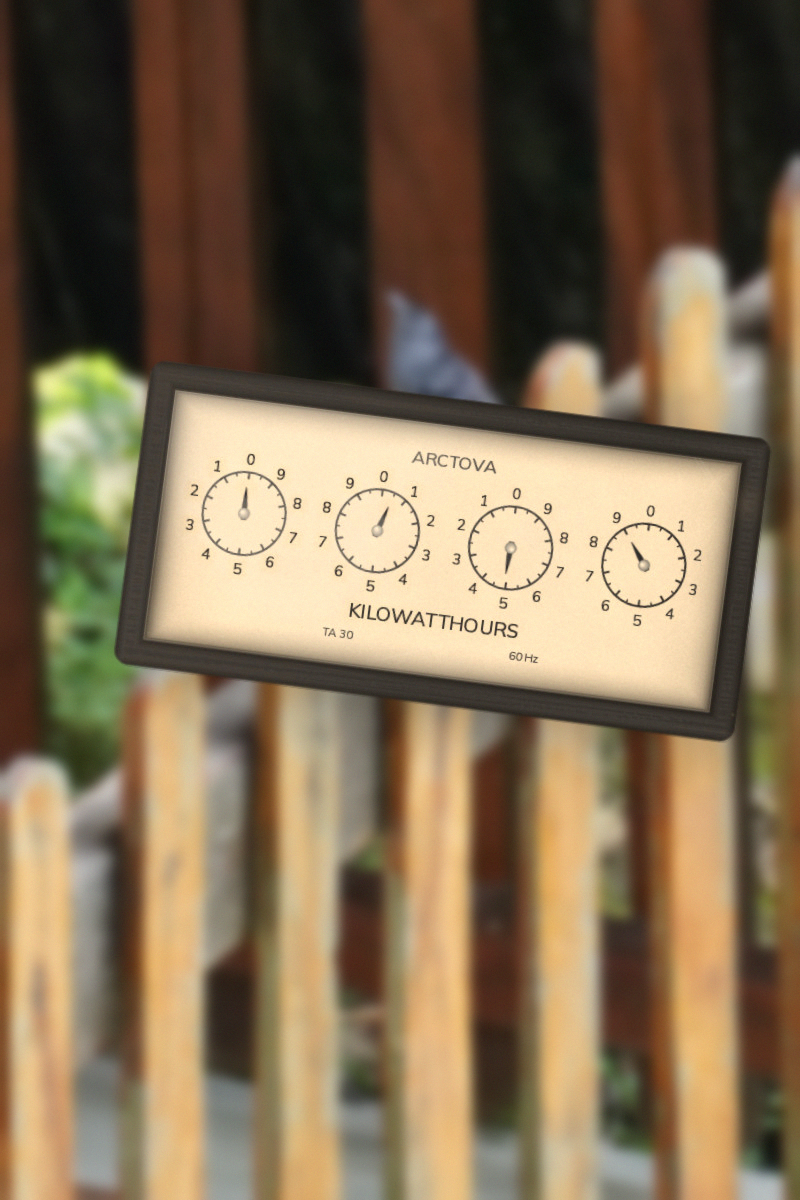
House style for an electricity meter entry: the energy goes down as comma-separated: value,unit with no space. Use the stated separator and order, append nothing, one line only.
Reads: 49,kWh
